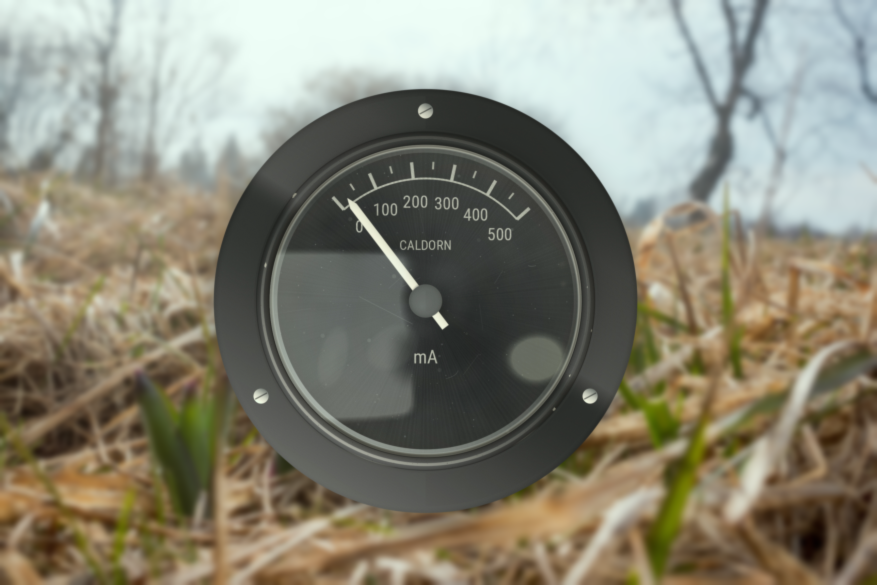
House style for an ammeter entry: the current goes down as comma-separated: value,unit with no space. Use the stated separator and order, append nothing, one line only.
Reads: 25,mA
